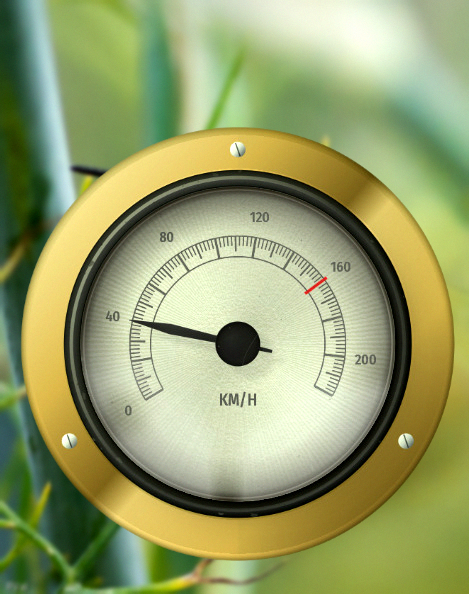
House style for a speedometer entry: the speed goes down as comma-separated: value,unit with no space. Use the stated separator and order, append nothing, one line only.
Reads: 40,km/h
